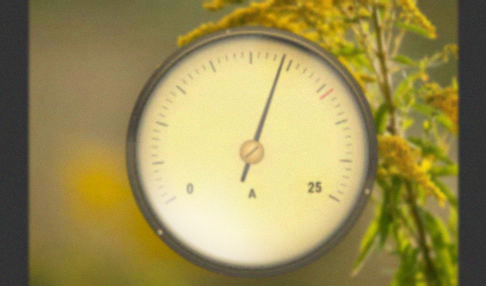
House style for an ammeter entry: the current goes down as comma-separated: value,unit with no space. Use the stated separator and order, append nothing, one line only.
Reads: 14.5,A
